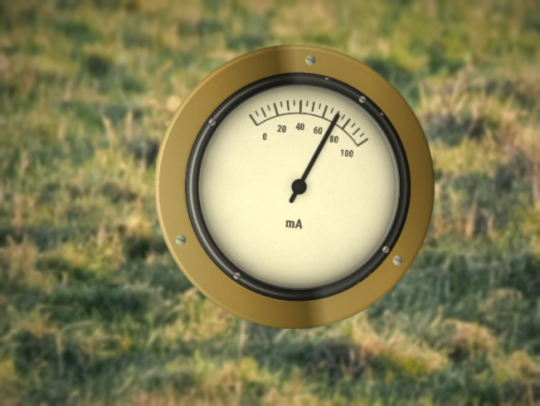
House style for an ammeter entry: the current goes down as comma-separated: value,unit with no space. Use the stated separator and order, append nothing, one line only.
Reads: 70,mA
